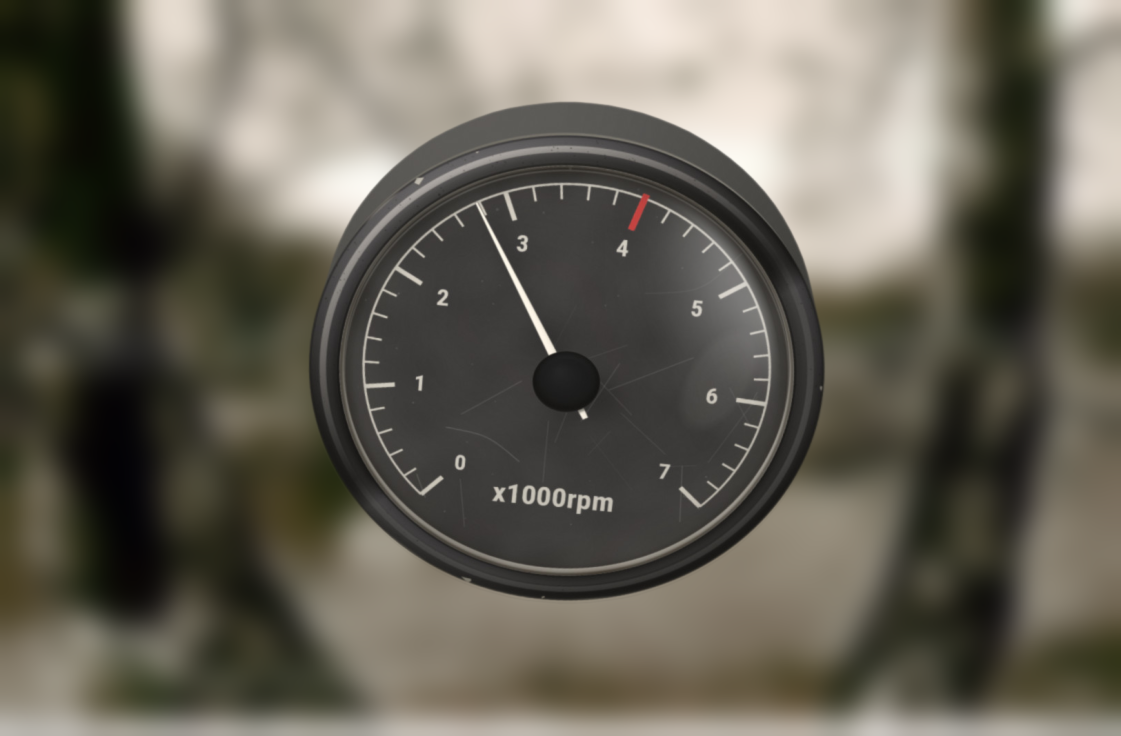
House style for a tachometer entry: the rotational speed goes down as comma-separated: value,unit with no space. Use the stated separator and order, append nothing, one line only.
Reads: 2800,rpm
